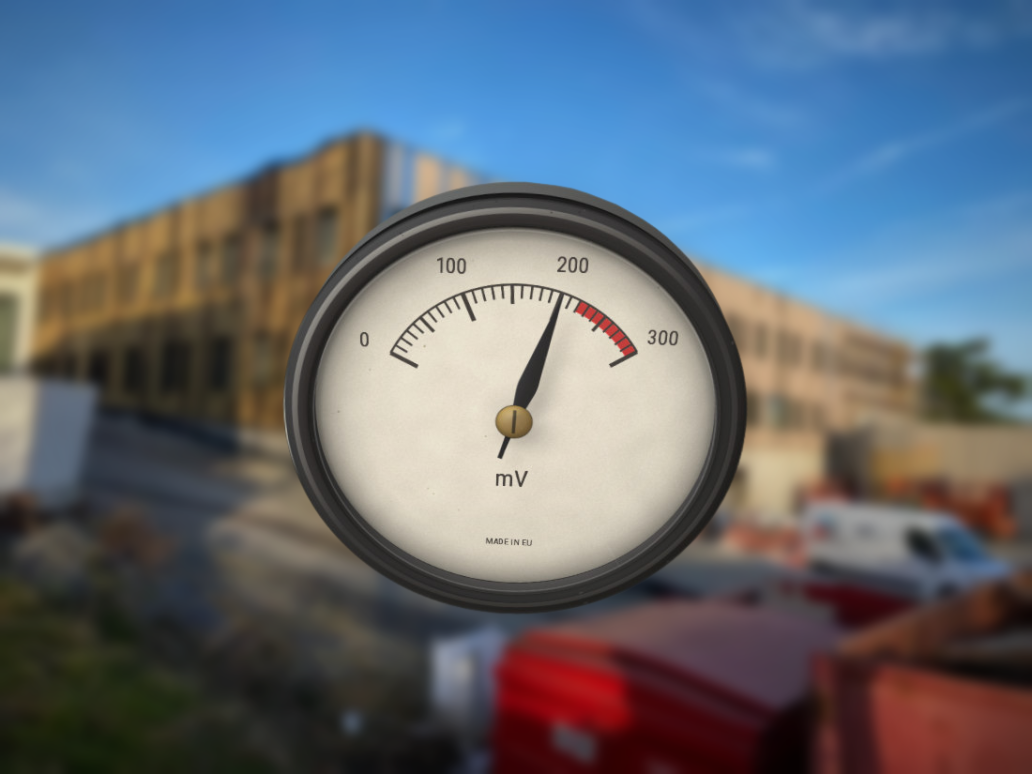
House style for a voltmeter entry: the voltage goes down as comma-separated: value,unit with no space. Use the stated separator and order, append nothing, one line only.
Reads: 200,mV
